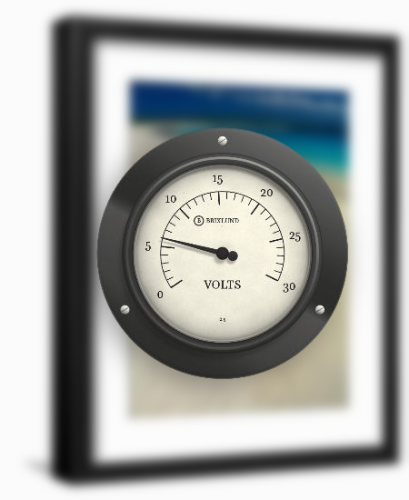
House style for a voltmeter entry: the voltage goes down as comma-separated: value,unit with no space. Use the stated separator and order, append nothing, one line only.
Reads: 6,V
